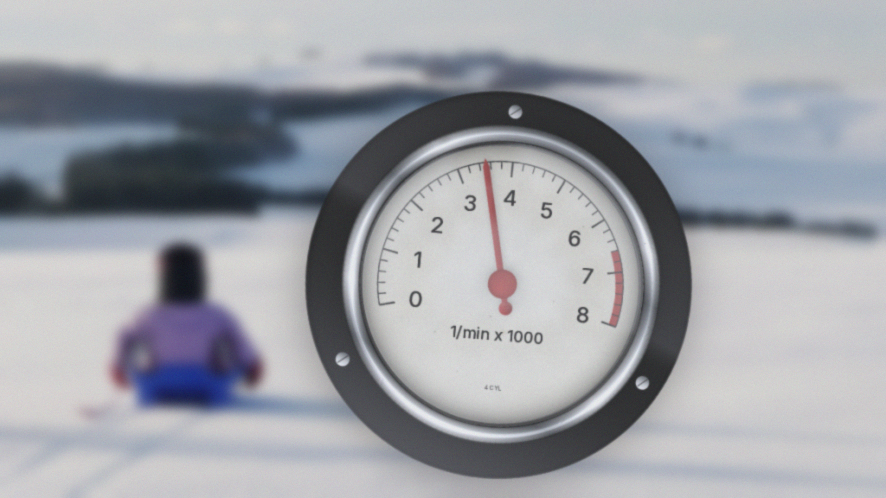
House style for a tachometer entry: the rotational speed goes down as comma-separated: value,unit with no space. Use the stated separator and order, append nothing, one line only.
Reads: 3500,rpm
